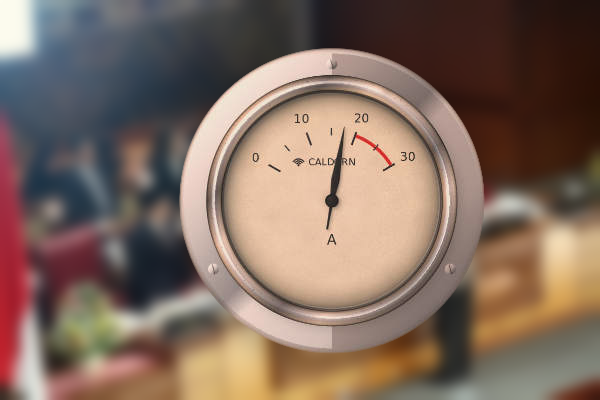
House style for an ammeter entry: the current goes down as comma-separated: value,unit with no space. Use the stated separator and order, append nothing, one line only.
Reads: 17.5,A
